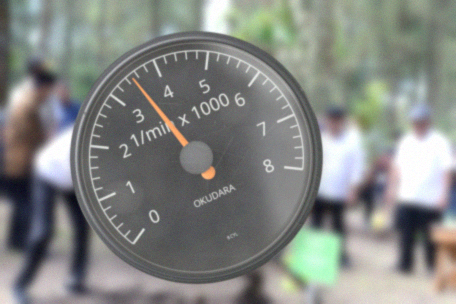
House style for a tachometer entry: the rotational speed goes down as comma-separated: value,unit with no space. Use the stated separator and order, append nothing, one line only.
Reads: 3500,rpm
